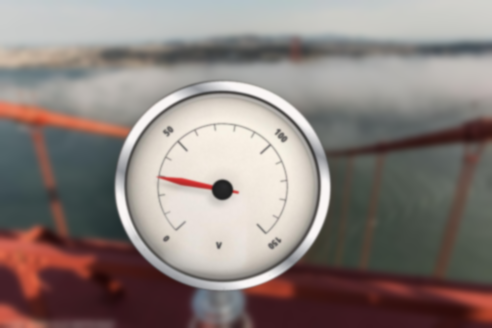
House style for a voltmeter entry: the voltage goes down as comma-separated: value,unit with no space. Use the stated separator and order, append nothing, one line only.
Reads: 30,V
